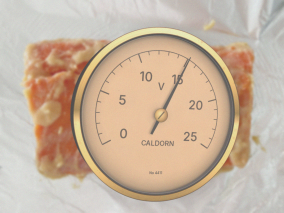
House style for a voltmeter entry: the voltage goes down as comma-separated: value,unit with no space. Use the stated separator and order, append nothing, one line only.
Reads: 15,V
